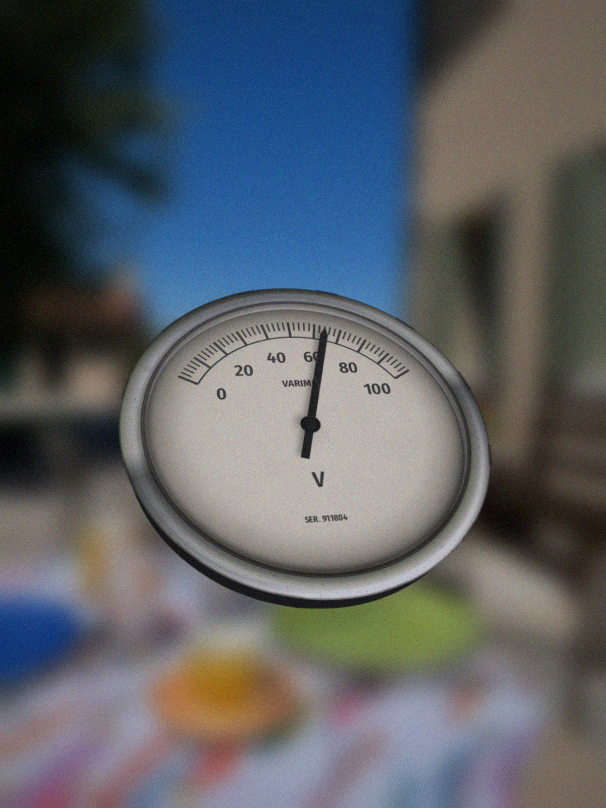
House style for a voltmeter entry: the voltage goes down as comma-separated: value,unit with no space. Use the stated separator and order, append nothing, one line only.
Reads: 64,V
